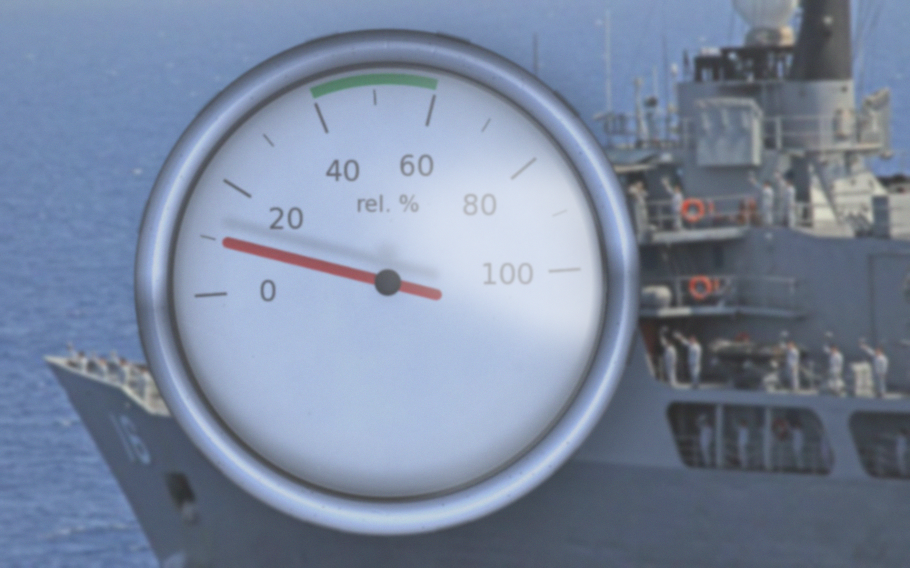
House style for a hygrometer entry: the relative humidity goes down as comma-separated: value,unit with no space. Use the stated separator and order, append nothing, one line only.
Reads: 10,%
